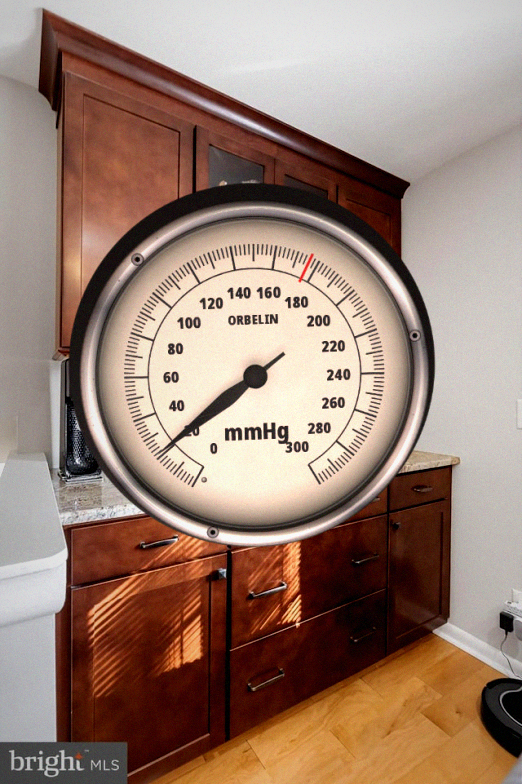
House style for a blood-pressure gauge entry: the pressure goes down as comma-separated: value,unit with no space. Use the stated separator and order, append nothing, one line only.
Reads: 22,mmHg
